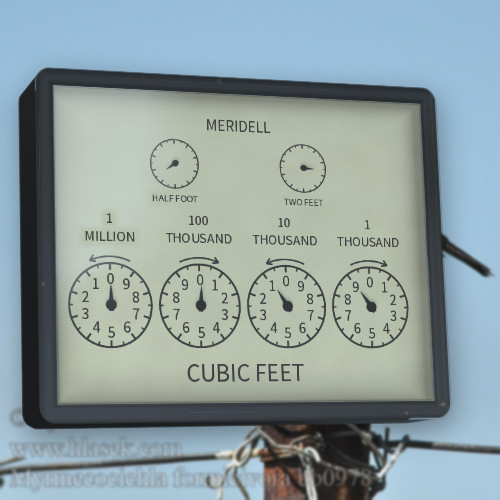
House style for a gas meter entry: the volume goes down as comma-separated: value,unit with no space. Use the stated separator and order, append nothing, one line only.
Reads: 900,ft³
